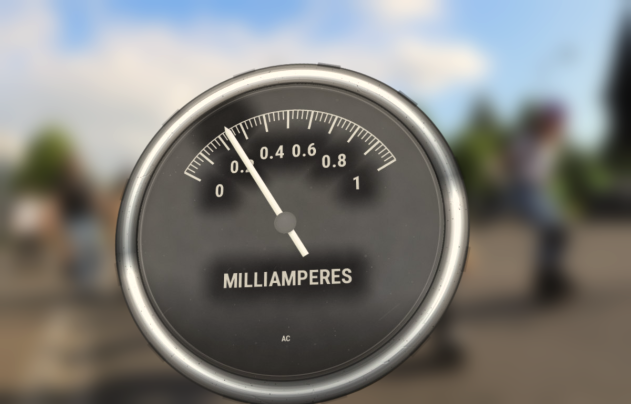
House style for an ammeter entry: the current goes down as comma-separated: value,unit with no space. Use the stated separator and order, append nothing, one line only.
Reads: 0.24,mA
